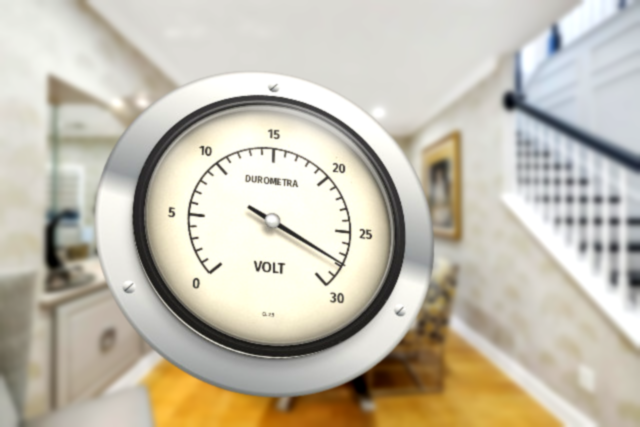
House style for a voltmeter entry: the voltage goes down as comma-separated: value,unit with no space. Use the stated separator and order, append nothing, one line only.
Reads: 28,V
